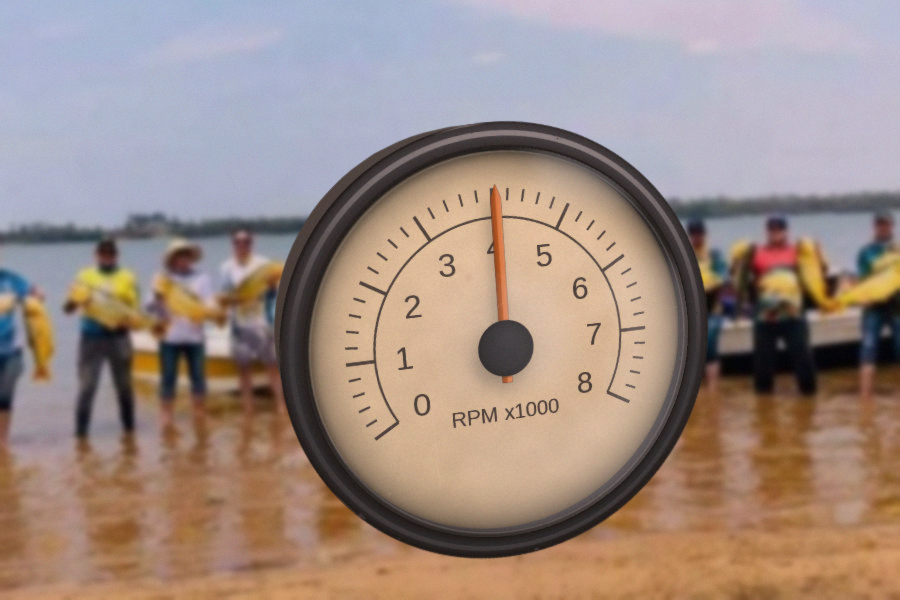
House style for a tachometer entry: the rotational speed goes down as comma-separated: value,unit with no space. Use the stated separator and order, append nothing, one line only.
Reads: 4000,rpm
